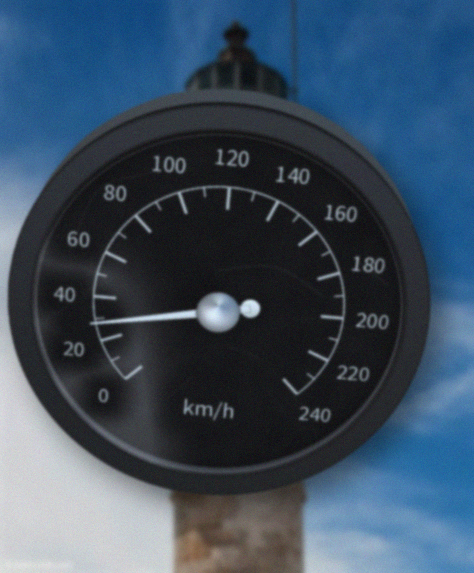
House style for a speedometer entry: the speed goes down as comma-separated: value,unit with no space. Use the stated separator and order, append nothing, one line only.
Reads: 30,km/h
